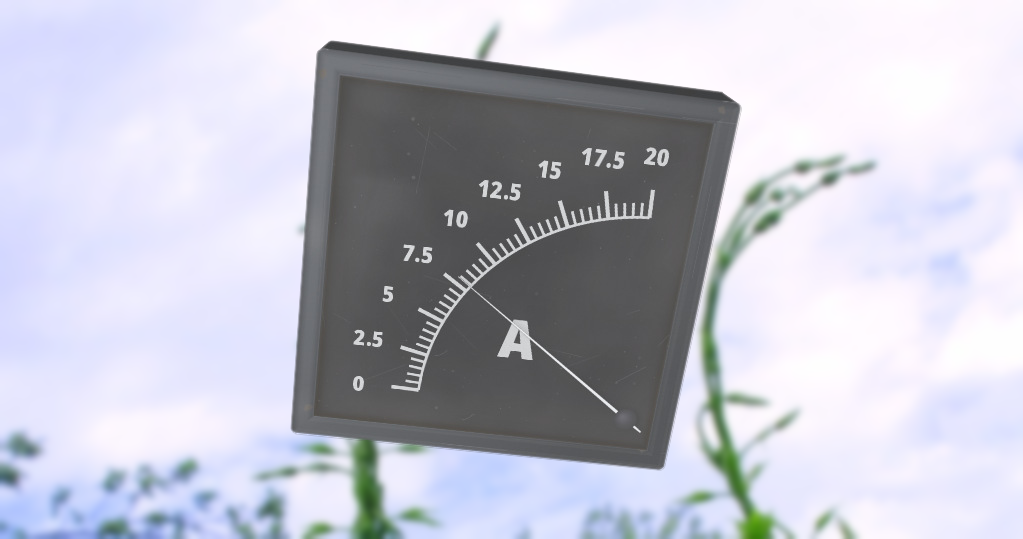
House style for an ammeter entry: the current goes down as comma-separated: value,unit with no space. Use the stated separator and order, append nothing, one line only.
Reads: 8,A
